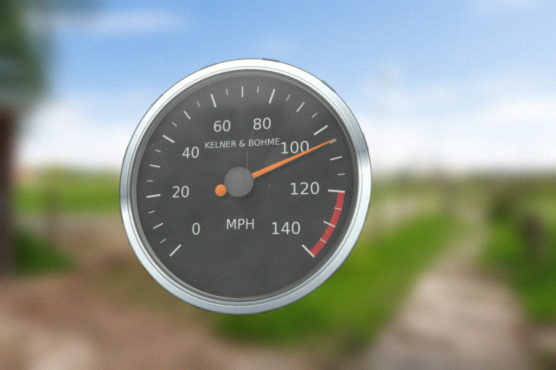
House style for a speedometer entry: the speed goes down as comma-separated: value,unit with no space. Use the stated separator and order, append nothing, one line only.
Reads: 105,mph
